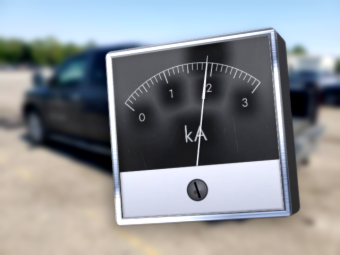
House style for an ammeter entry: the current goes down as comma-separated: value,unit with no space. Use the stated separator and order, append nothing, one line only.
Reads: 1.9,kA
